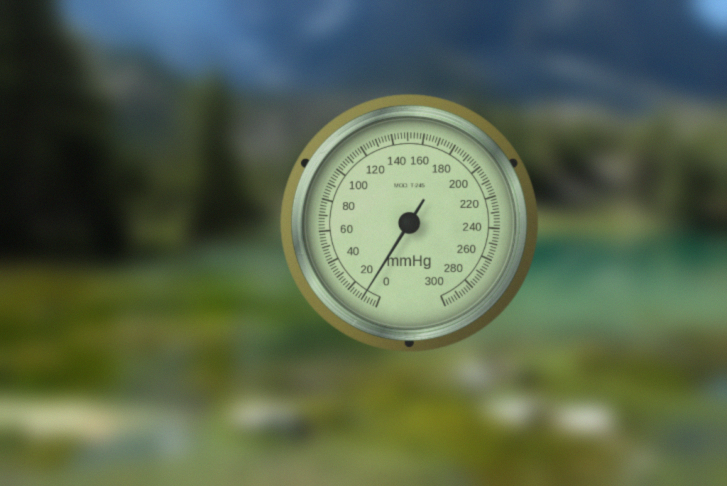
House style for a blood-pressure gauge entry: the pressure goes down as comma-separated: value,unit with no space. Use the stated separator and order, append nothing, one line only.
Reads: 10,mmHg
